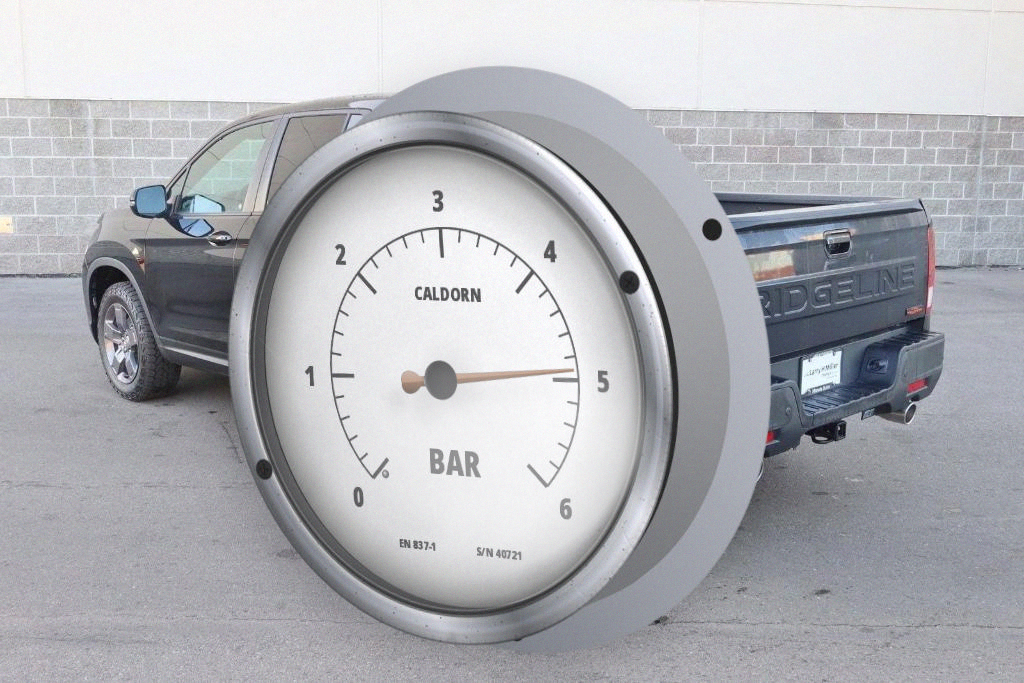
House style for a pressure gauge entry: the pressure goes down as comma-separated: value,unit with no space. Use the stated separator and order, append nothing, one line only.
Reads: 4.9,bar
